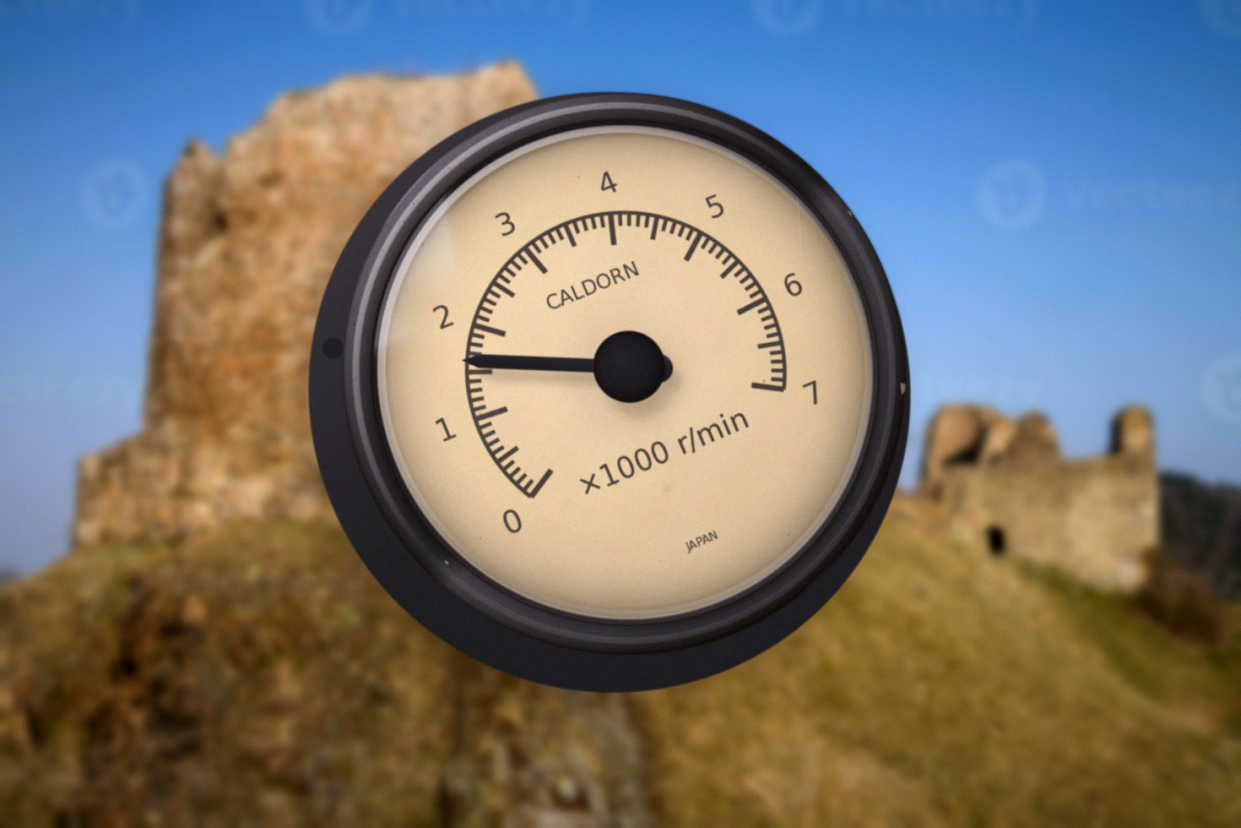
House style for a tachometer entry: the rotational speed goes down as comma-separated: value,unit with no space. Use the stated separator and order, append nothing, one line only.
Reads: 1600,rpm
